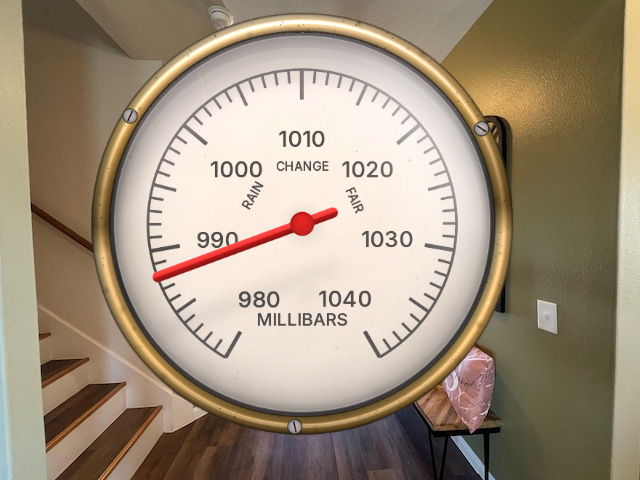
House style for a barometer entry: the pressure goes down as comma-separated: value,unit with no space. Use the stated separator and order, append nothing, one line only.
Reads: 988,mbar
